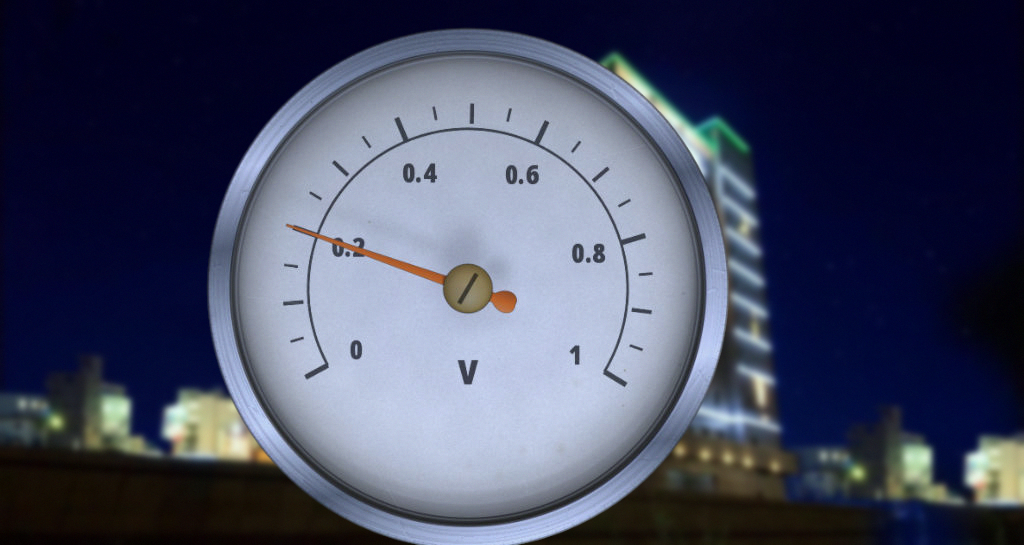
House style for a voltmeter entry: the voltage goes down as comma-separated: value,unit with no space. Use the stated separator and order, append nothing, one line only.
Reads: 0.2,V
